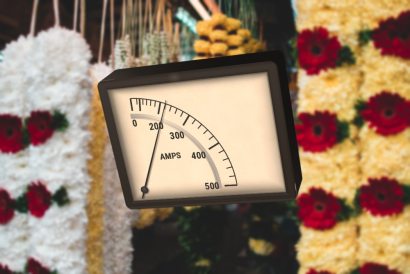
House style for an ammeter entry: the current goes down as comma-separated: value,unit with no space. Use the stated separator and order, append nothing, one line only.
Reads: 220,A
